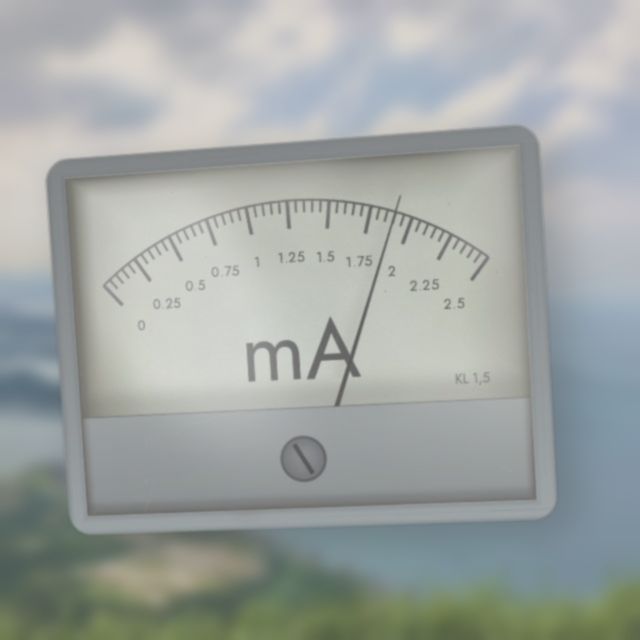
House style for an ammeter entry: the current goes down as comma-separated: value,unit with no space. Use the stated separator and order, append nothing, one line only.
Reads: 1.9,mA
